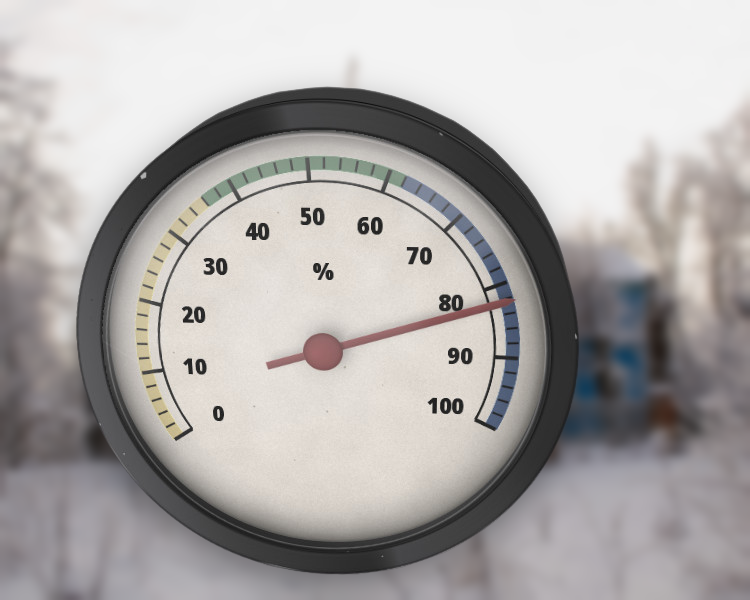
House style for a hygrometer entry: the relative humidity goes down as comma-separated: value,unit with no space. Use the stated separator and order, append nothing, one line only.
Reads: 82,%
